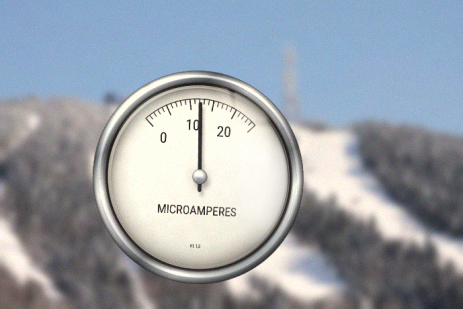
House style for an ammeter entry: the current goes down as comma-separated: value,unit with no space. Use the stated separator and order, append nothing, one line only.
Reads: 12,µA
